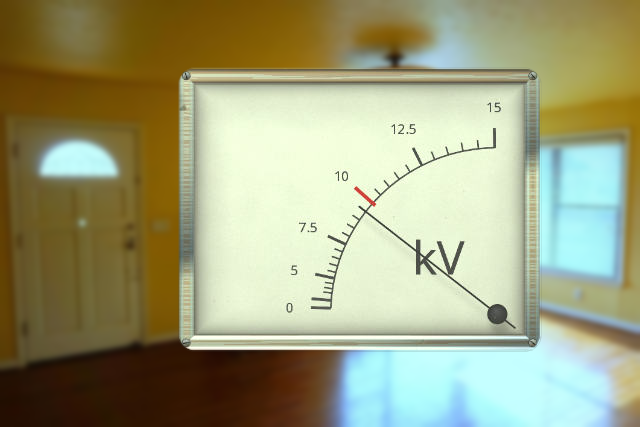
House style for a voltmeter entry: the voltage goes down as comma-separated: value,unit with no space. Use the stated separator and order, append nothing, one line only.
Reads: 9.5,kV
